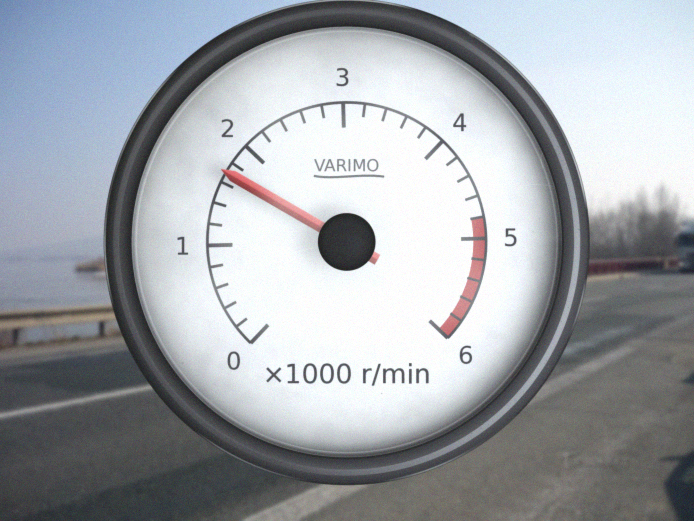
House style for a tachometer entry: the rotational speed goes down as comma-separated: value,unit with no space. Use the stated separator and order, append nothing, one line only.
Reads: 1700,rpm
